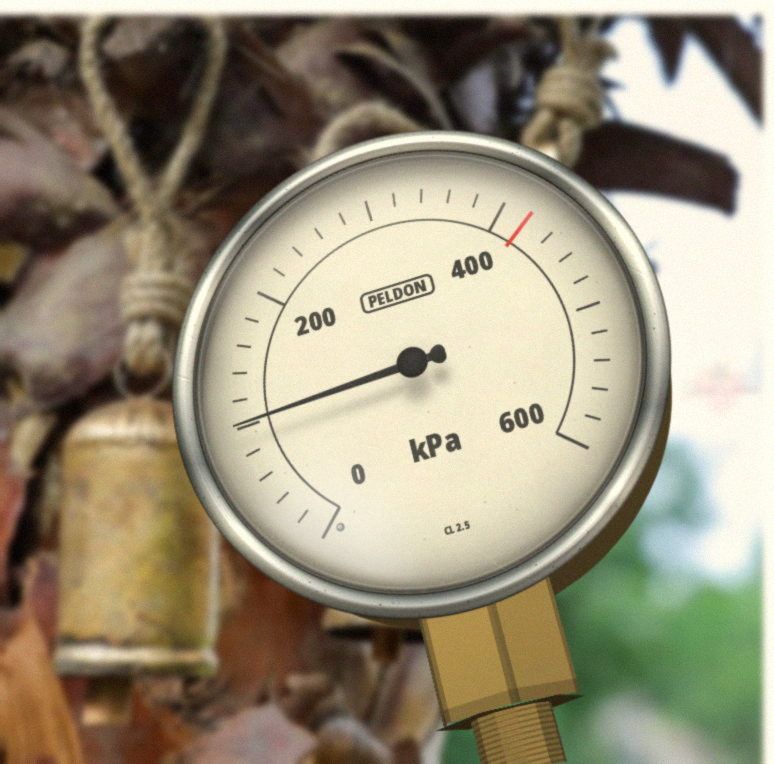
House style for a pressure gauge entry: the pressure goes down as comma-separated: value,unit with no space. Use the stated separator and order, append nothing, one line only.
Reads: 100,kPa
